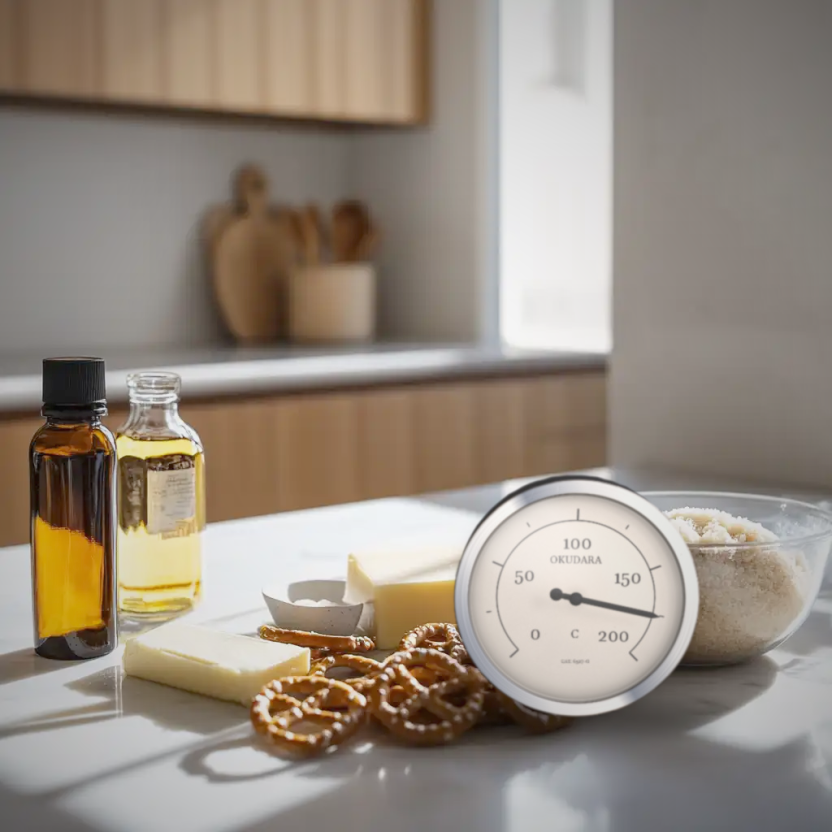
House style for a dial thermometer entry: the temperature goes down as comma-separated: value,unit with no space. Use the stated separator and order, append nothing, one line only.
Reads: 175,°C
